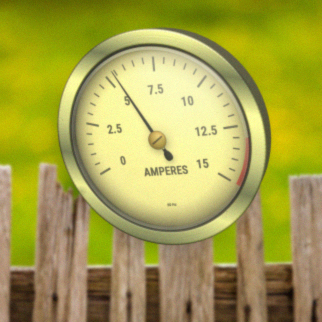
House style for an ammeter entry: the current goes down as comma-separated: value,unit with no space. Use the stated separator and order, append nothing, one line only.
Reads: 5.5,A
